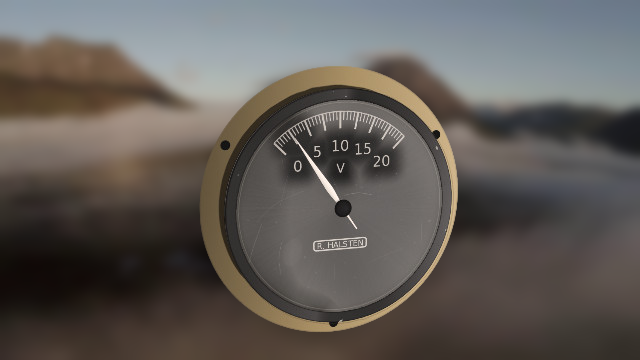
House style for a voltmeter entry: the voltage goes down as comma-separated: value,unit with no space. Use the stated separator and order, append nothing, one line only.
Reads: 2.5,V
